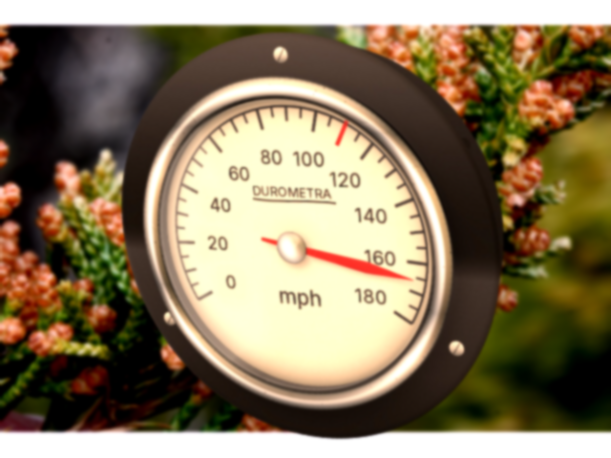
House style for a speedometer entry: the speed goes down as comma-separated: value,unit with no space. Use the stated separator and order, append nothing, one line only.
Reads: 165,mph
